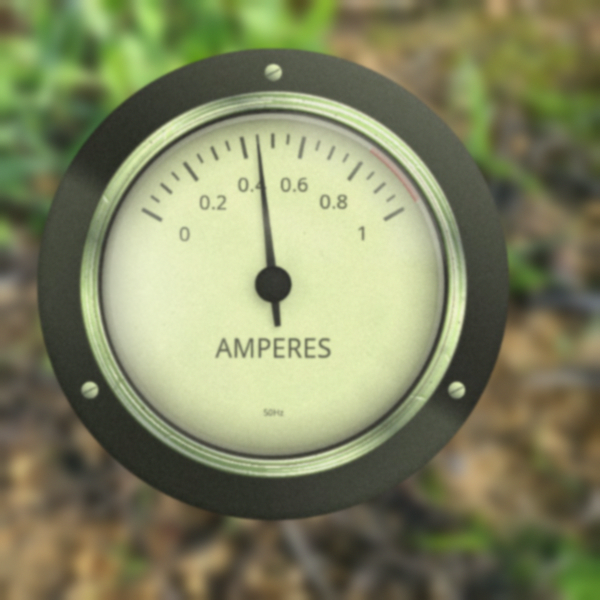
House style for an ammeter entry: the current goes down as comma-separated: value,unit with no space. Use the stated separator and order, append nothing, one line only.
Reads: 0.45,A
